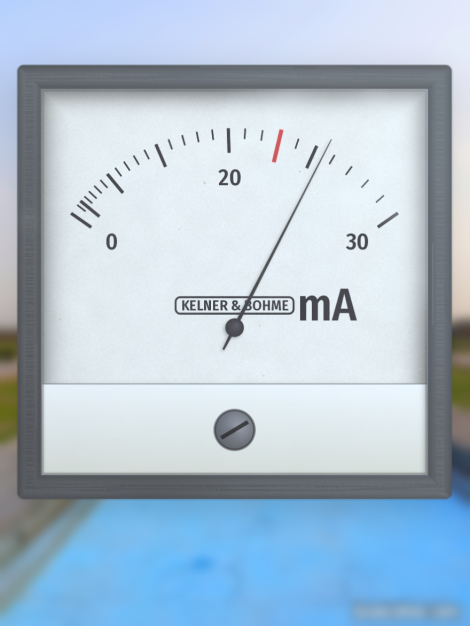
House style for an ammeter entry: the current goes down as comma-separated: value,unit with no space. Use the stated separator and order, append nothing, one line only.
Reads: 25.5,mA
